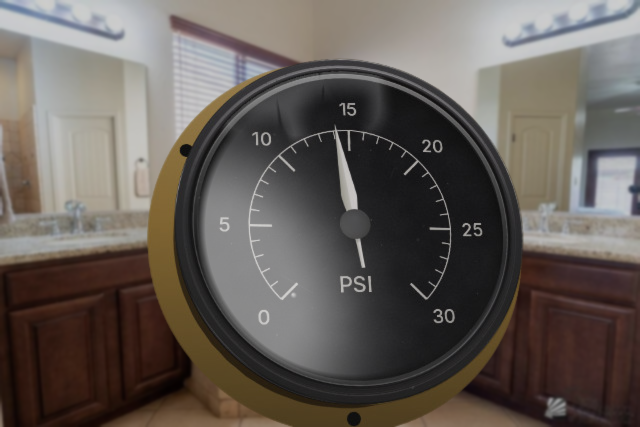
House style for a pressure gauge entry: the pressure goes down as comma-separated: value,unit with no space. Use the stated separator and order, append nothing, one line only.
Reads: 14,psi
